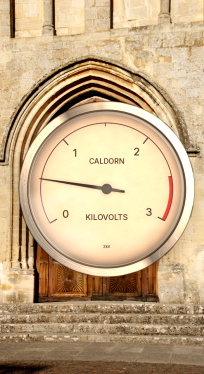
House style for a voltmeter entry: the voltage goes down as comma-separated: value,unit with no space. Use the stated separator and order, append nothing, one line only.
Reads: 0.5,kV
